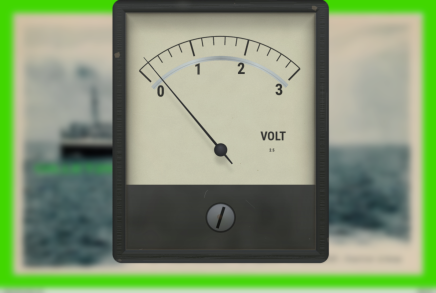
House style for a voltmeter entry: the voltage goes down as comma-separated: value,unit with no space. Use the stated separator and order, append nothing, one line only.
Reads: 0.2,V
